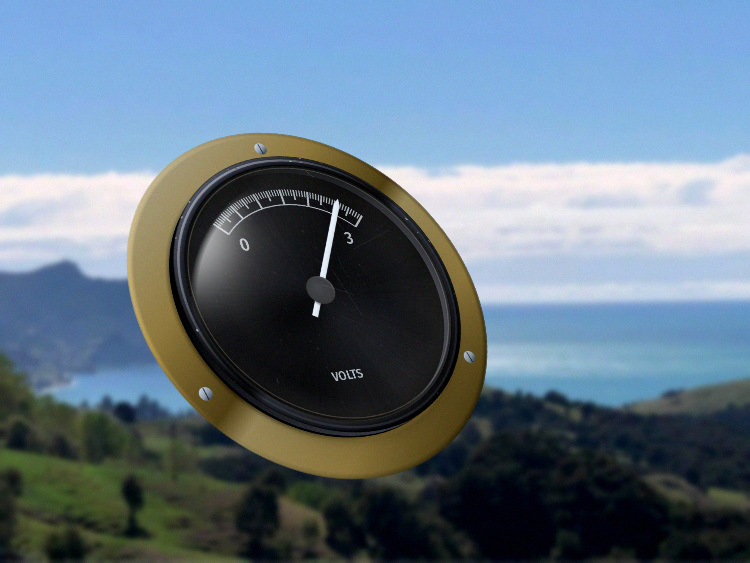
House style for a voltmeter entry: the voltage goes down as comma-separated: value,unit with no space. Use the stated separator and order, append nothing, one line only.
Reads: 2.5,V
